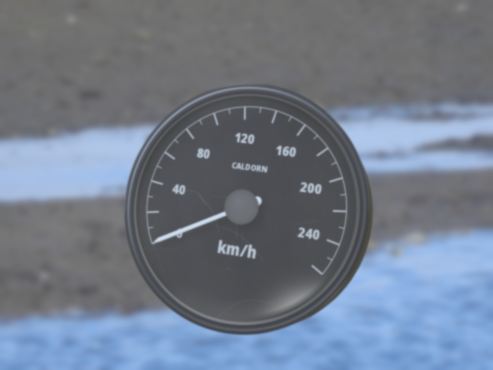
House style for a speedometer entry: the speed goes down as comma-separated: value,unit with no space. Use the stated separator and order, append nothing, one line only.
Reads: 0,km/h
